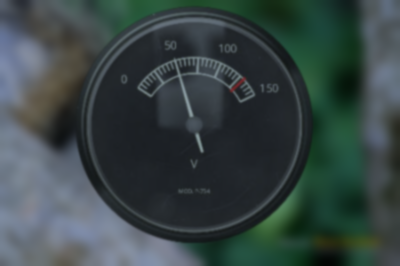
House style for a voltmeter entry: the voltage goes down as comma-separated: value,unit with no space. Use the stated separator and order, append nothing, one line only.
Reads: 50,V
